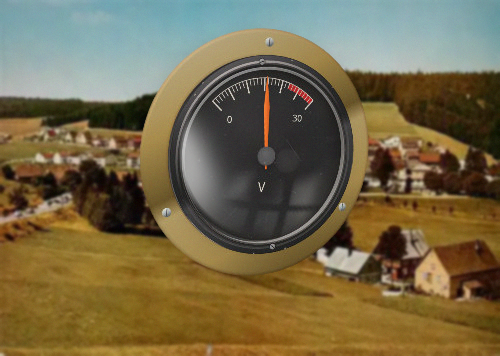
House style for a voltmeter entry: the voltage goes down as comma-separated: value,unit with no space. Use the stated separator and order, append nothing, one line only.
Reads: 15,V
